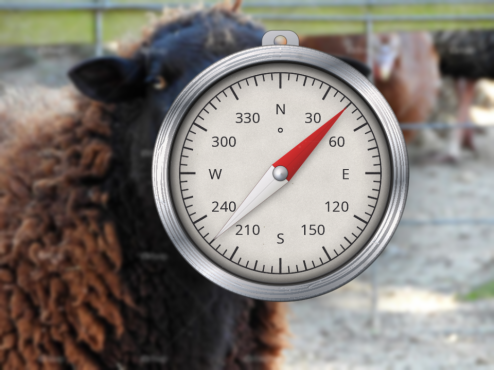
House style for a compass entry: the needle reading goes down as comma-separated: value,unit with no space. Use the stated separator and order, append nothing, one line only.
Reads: 45,°
